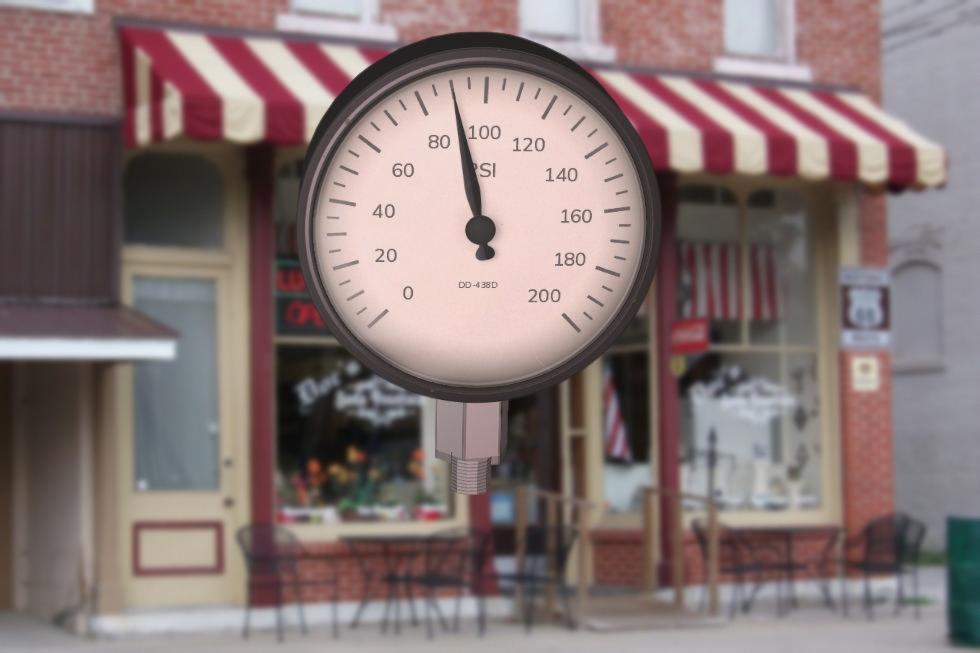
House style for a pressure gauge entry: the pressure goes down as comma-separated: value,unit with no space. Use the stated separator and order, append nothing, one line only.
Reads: 90,psi
